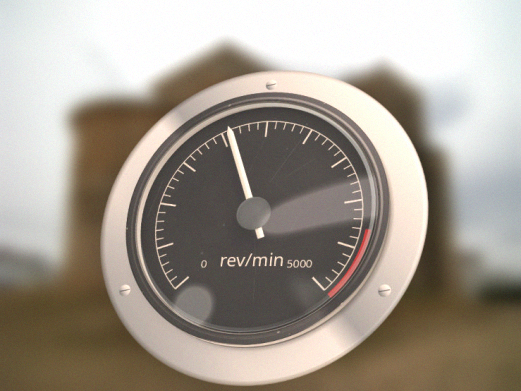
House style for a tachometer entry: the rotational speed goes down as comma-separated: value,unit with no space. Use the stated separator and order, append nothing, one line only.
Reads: 2100,rpm
